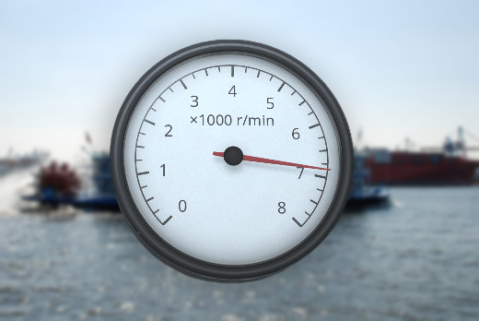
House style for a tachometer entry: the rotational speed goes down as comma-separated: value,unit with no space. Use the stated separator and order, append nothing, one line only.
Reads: 6875,rpm
